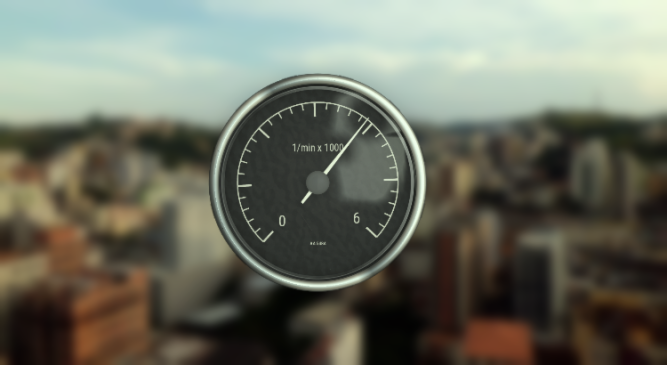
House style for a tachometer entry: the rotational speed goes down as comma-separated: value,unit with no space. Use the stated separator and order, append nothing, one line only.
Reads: 3900,rpm
